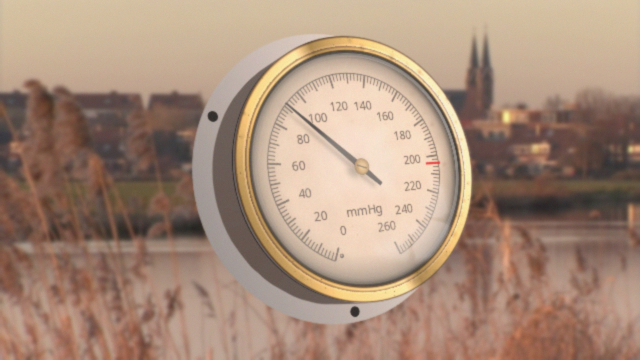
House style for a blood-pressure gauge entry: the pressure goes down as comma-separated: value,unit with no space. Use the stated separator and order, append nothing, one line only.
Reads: 90,mmHg
